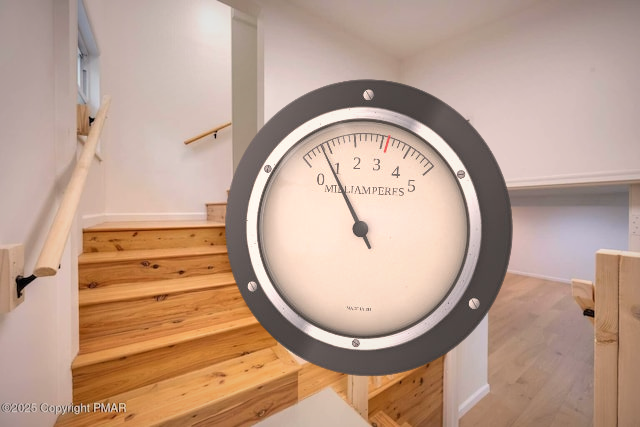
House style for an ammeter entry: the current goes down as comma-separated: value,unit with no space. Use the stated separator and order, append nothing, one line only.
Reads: 0.8,mA
